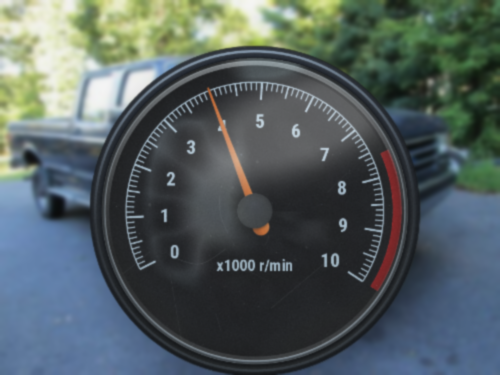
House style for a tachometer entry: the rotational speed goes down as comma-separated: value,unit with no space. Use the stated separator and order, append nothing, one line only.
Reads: 4000,rpm
